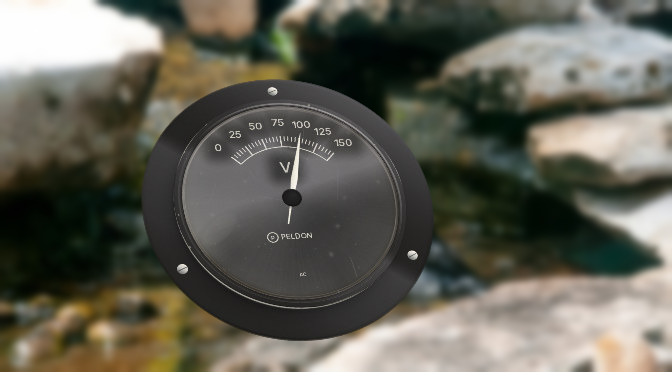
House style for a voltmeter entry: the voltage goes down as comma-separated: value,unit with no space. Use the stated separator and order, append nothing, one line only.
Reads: 100,V
